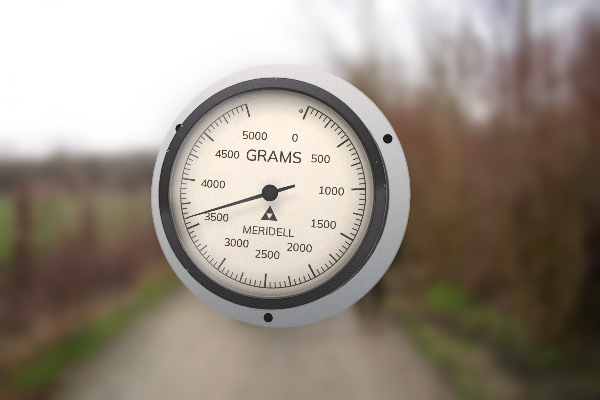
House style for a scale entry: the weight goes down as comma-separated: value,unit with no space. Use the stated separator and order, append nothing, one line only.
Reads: 3600,g
